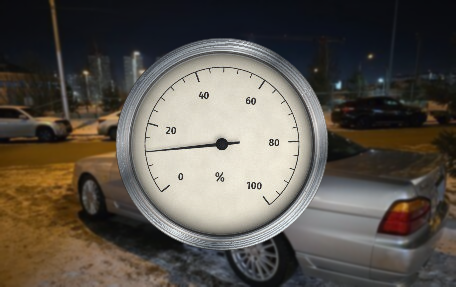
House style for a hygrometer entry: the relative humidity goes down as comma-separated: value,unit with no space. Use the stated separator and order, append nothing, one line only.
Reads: 12,%
